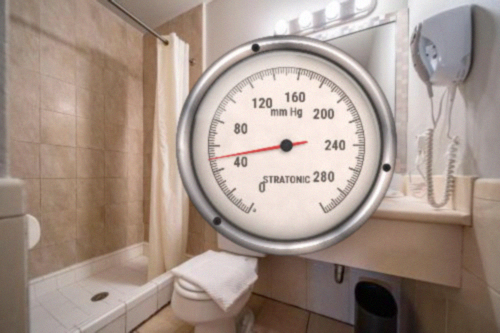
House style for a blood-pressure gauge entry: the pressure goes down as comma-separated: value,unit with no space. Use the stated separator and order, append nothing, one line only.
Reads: 50,mmHg
